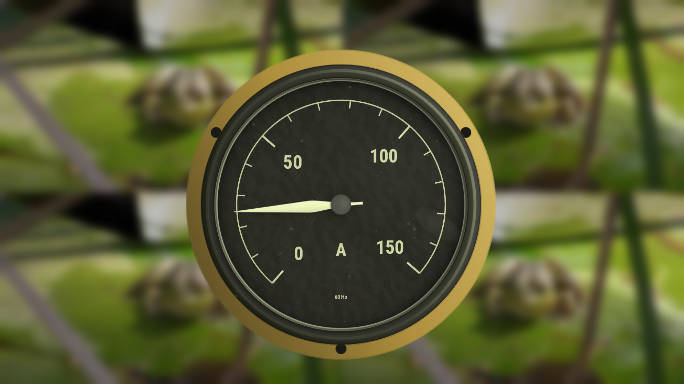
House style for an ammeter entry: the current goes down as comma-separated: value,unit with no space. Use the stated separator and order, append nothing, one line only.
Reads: 25,A
